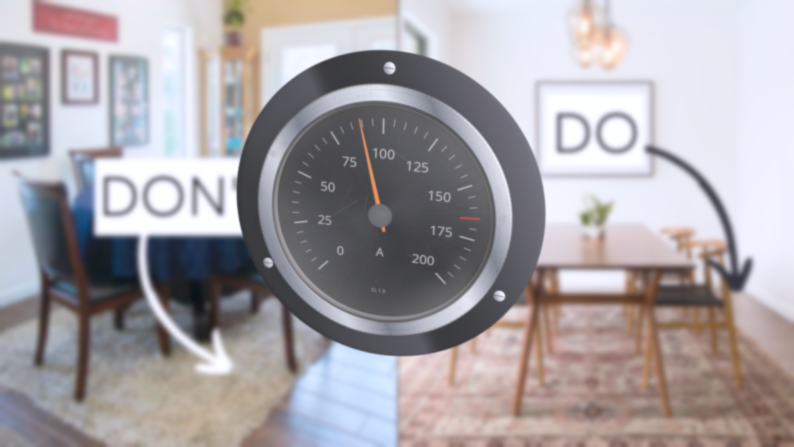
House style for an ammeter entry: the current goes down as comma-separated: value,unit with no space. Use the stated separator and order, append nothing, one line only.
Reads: 90,A
